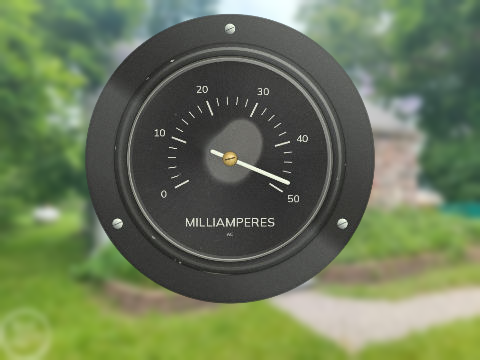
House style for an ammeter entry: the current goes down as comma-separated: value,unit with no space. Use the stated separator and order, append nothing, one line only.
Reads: 48,mA
